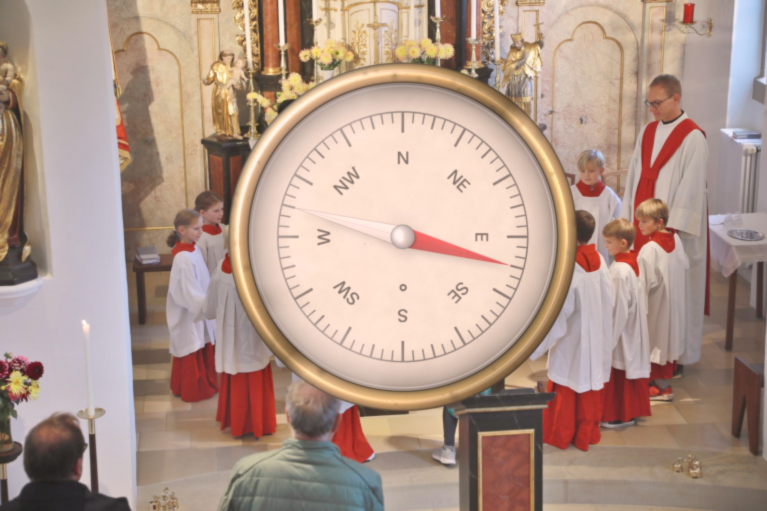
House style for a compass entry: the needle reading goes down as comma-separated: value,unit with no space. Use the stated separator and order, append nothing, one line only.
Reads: 105,°
